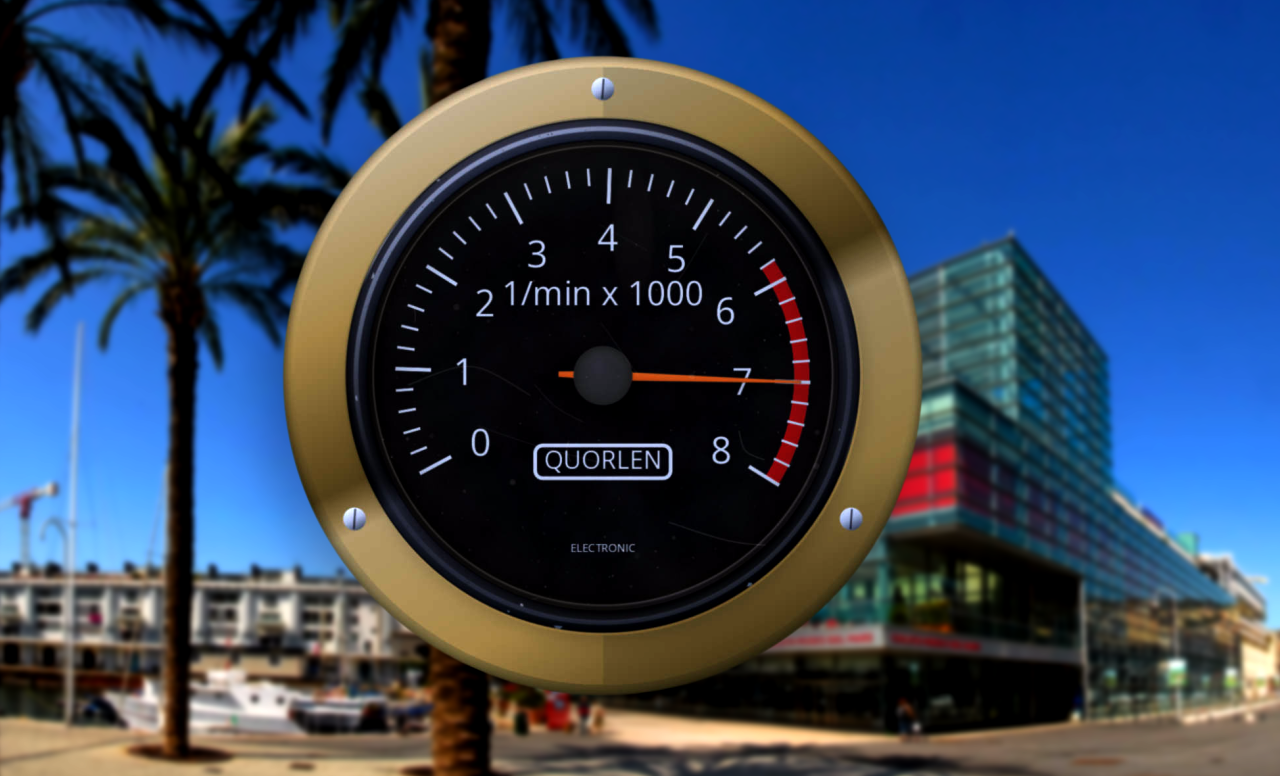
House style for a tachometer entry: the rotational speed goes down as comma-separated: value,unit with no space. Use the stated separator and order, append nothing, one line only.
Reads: 7000,rpm
